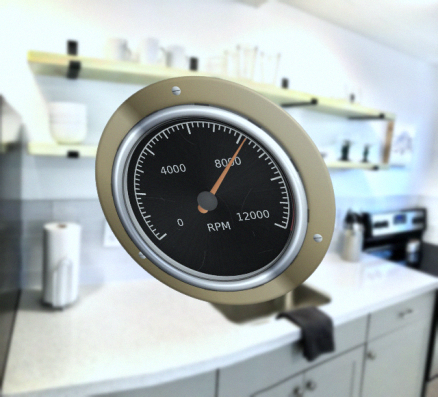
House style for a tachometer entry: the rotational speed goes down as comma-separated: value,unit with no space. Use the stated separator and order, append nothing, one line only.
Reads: 8200,rpm
